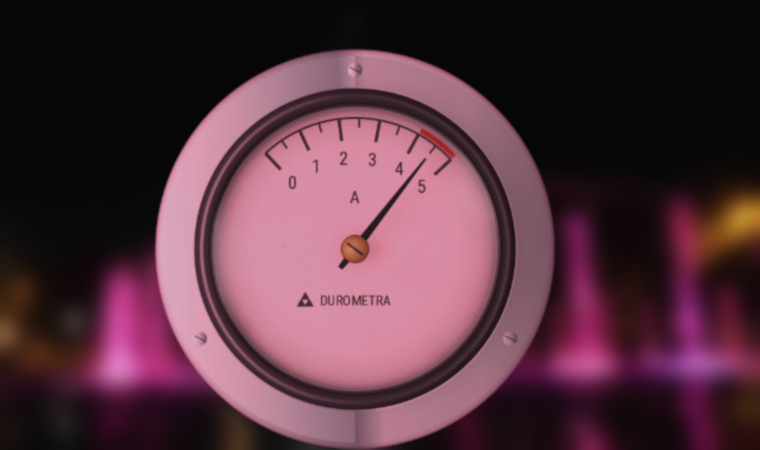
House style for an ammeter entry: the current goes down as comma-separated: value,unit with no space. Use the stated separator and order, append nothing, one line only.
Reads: 4.5,A
